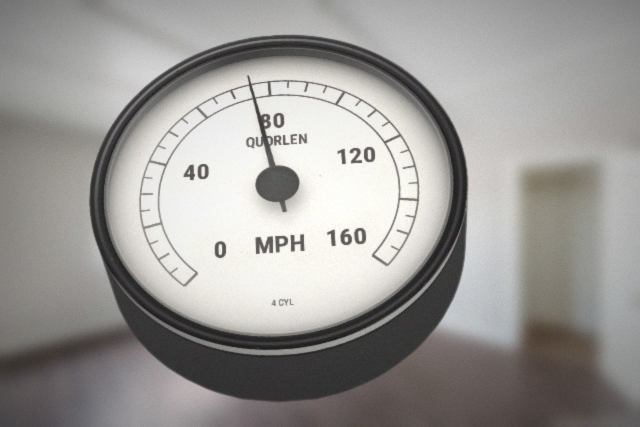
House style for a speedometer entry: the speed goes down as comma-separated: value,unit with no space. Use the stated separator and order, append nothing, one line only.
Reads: 75,mph
